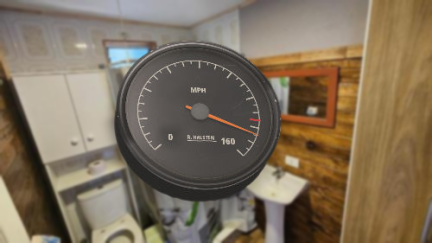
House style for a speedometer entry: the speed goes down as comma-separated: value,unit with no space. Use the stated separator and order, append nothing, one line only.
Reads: 145,mph
